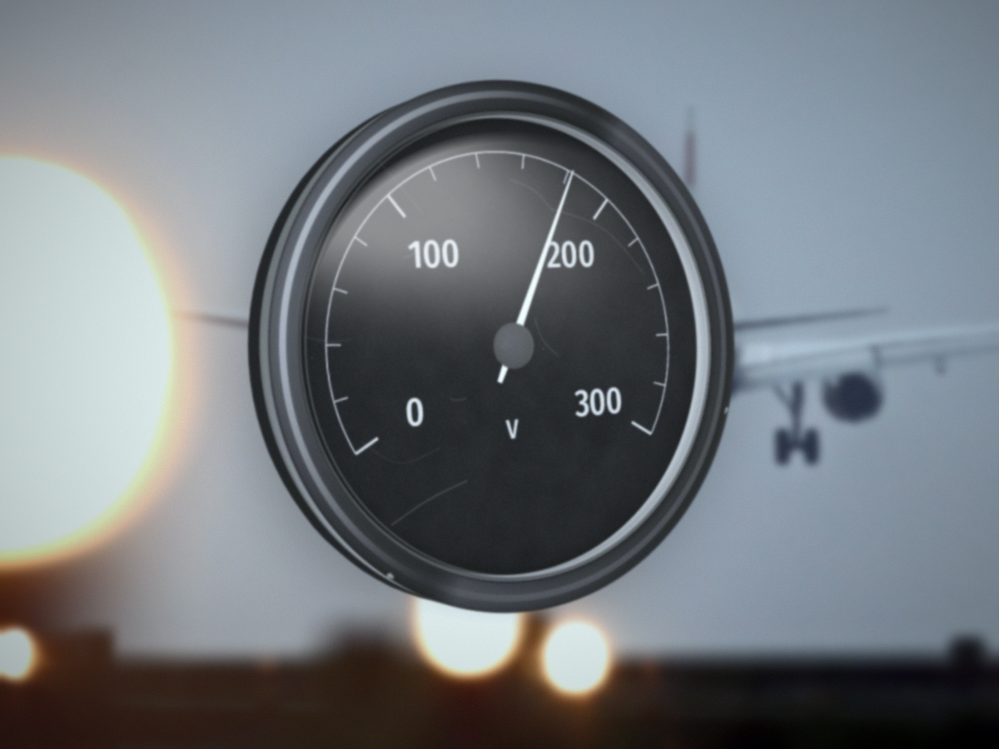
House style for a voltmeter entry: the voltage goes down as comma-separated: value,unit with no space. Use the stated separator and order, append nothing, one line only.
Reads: 180,V
